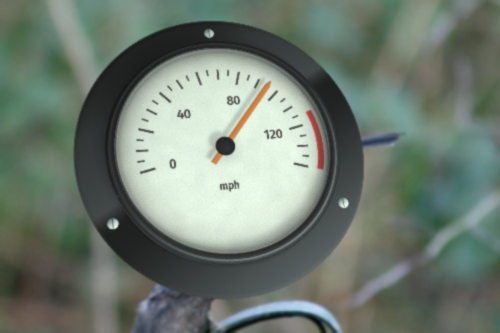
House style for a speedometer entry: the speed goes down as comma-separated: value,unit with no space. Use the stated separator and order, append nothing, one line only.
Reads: 95,mph
